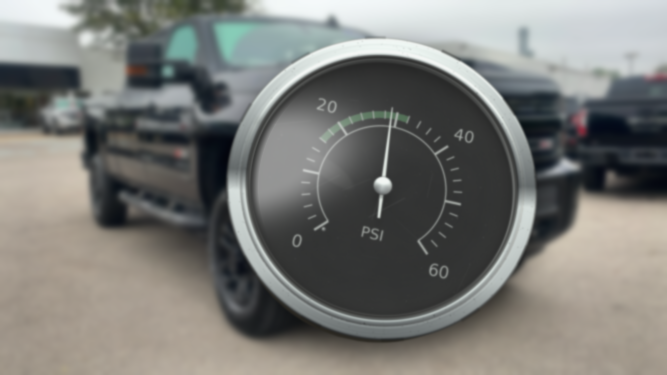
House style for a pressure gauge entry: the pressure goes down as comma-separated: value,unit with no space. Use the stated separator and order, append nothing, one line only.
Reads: 29,psi
